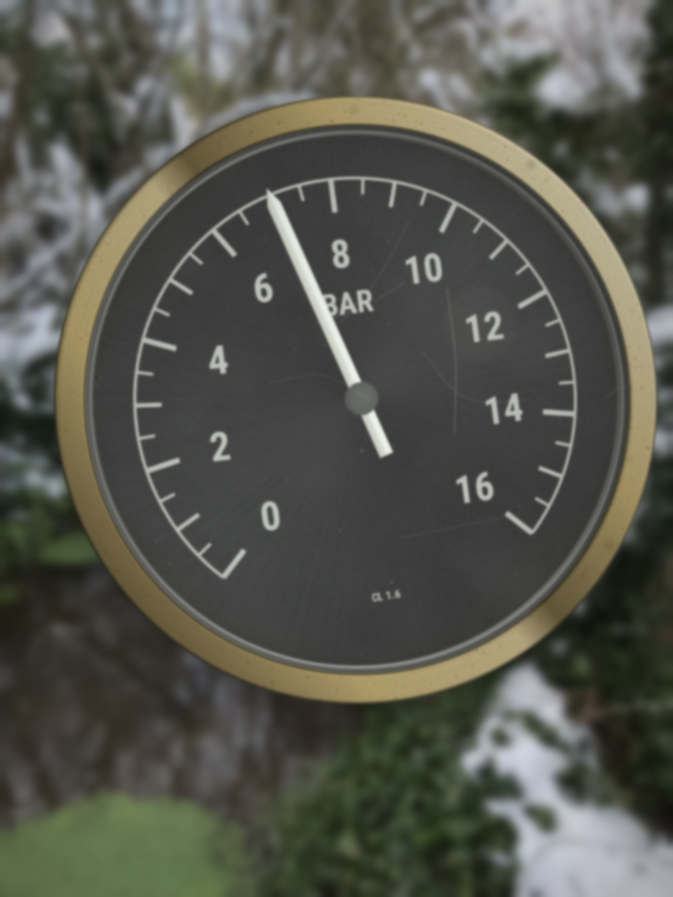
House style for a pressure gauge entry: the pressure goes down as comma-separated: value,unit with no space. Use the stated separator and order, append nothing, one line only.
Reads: 7,bar
